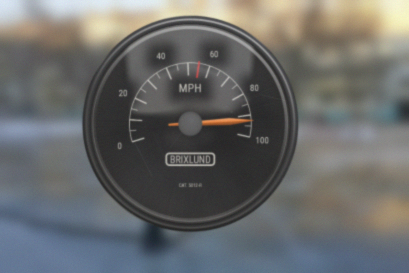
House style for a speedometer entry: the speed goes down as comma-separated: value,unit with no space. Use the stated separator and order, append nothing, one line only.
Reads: 92.5,mph
